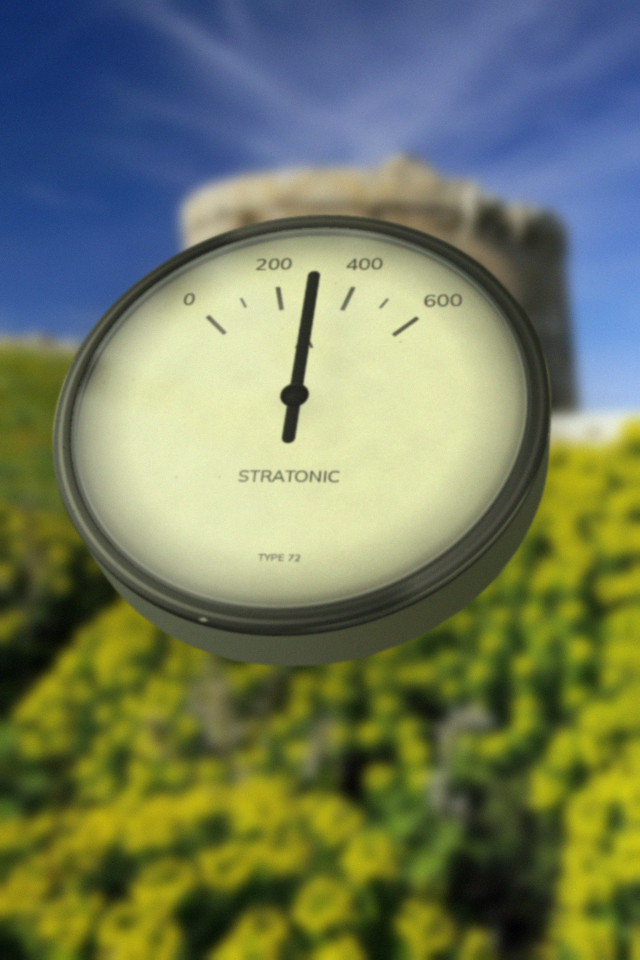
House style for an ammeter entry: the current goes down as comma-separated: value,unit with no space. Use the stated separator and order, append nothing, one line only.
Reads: 300,A
